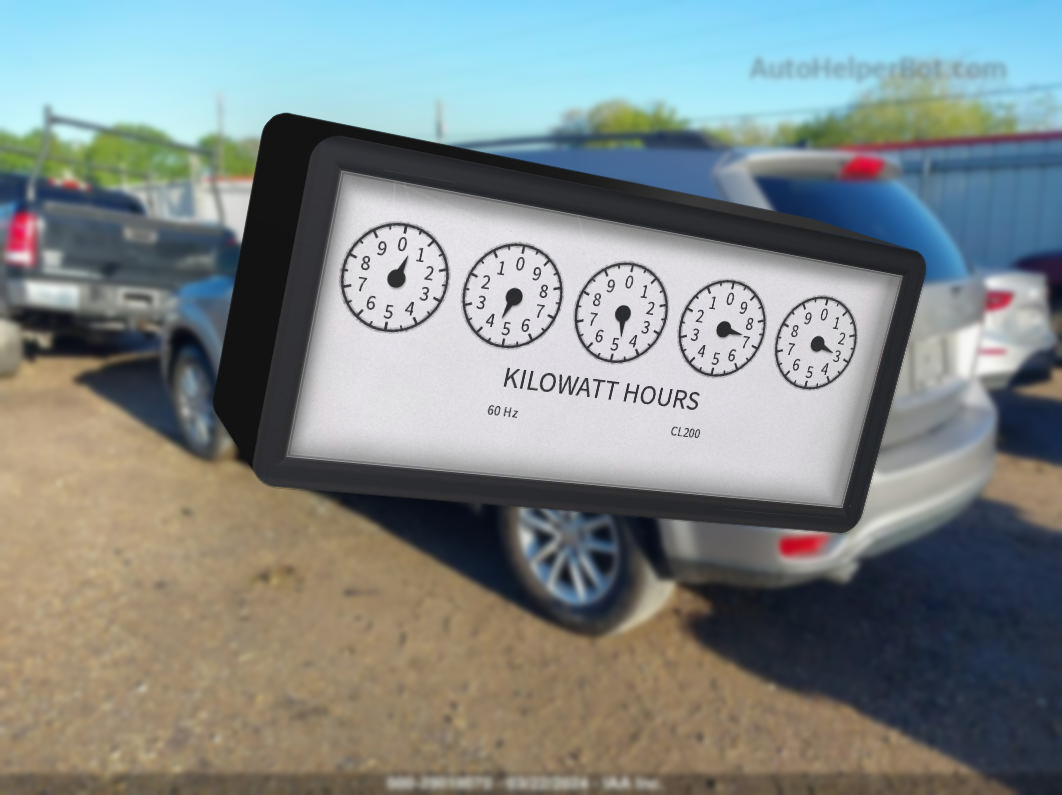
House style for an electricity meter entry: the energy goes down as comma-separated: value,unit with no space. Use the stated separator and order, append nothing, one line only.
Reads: 4473,kWh
